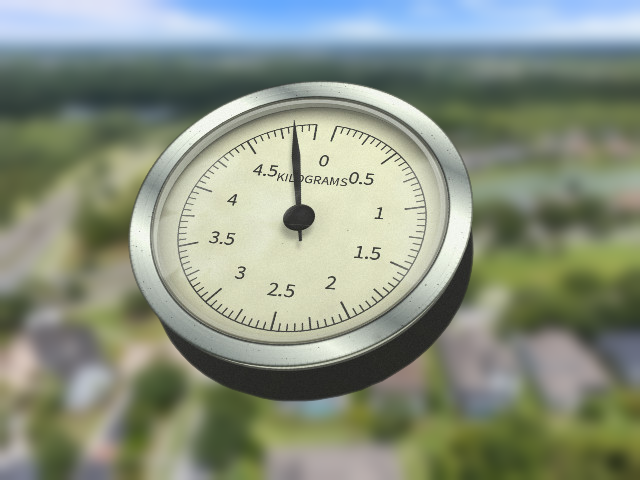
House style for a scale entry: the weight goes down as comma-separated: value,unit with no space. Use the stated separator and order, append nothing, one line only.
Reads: 4.85,kg
